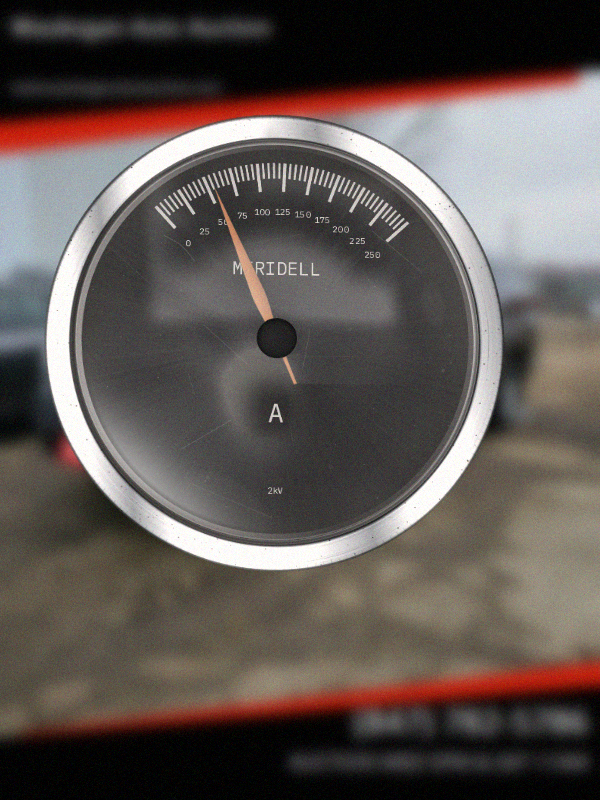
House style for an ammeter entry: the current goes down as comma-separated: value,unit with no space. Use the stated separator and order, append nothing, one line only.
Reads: 55,A
